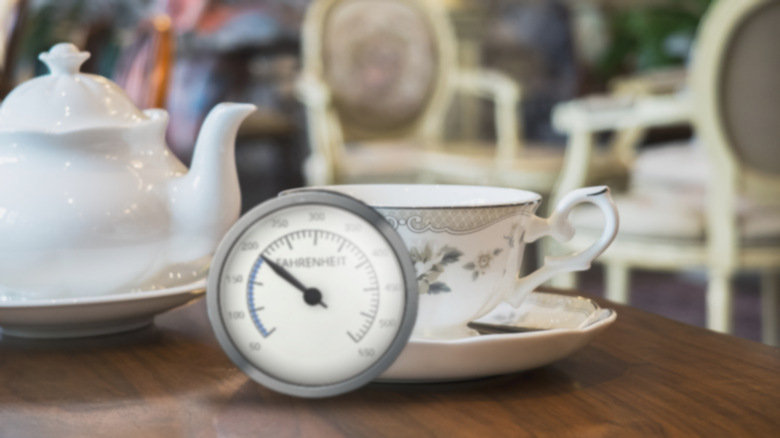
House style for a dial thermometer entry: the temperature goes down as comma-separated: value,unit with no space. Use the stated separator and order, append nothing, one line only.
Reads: 200,°F
